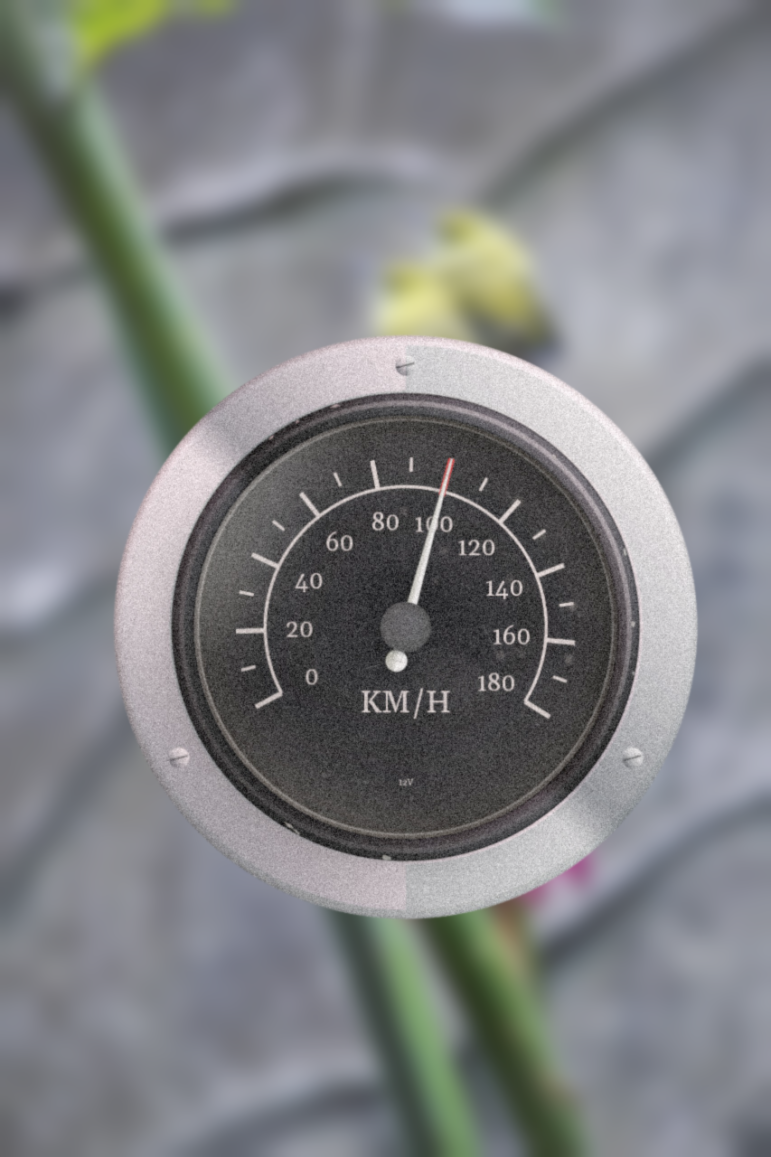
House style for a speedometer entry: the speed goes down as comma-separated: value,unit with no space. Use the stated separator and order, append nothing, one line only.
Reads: 100,km/h
